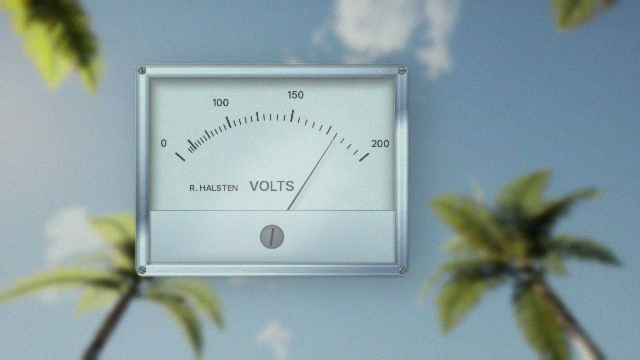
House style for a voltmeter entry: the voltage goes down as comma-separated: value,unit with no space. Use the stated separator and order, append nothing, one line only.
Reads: 180,V
